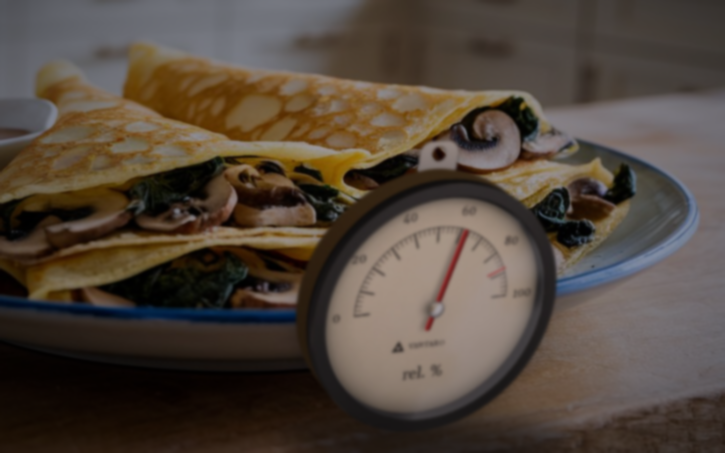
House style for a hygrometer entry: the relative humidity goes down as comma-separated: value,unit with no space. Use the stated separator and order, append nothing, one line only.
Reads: 60,%
